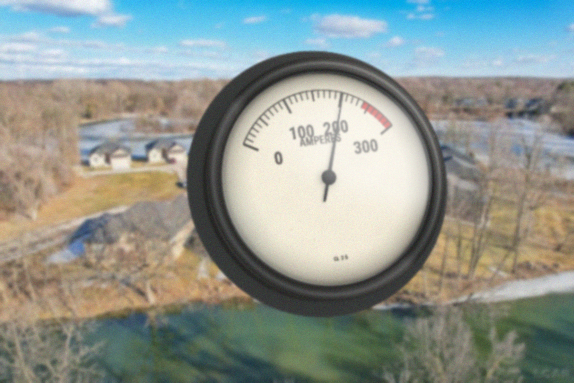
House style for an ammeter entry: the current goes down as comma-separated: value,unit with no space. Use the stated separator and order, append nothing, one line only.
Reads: 200,A
